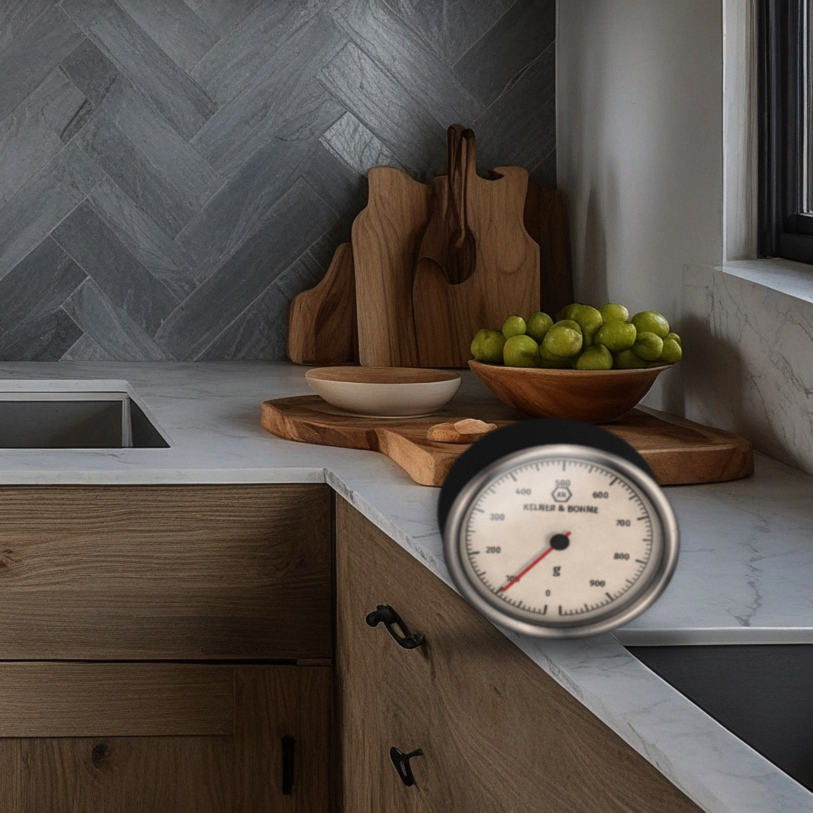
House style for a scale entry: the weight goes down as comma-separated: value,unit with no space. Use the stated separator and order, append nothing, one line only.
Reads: 100,g
